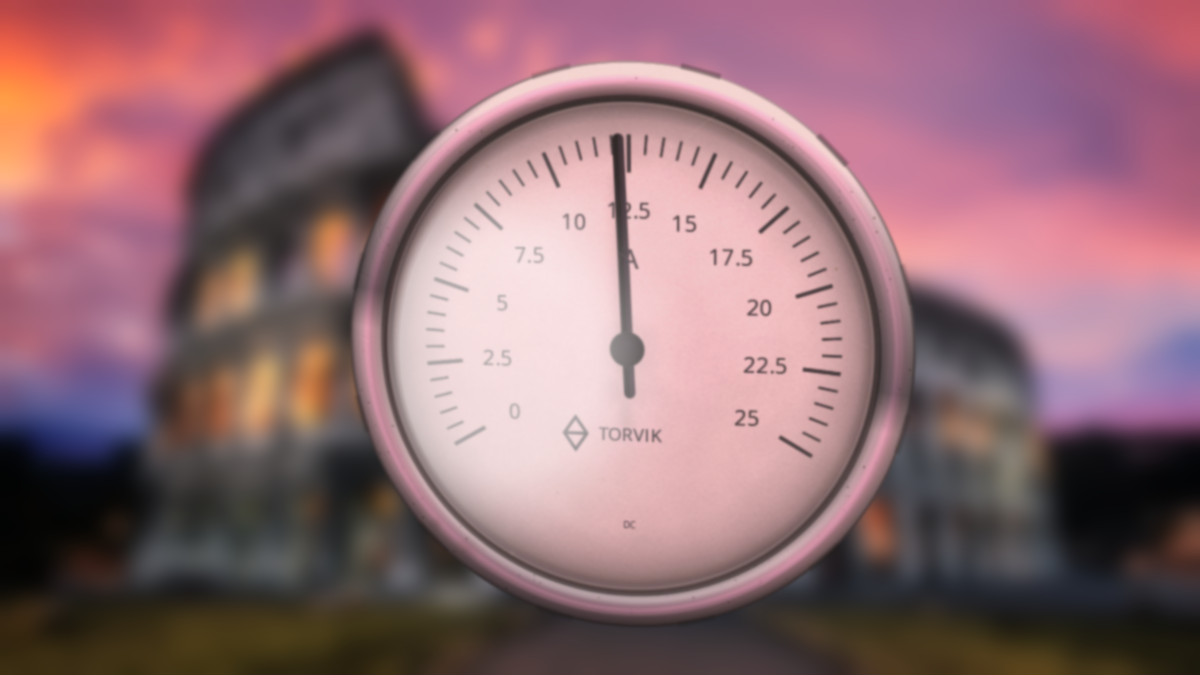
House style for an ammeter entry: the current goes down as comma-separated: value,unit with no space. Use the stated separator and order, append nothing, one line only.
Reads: 12.25,A
